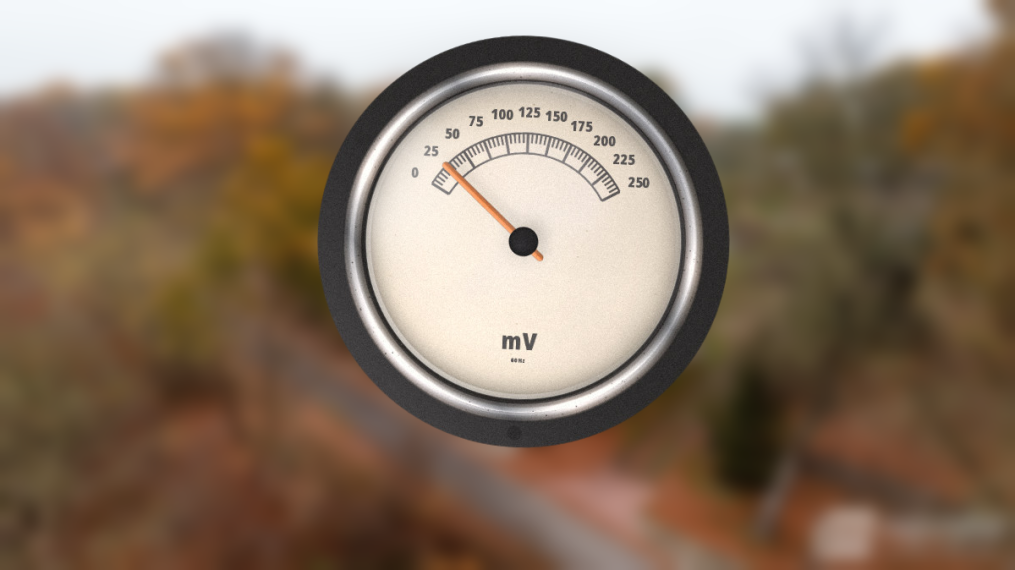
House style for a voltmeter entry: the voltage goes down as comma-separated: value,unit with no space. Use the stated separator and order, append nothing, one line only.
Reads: 25,mV
